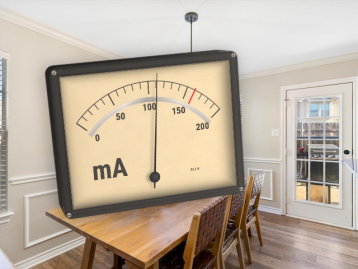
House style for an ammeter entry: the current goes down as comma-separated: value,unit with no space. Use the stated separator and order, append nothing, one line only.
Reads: 110,mA
